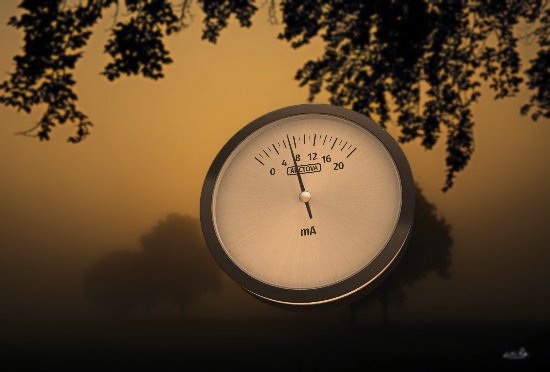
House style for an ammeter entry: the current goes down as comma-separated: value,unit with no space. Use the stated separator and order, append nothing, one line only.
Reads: 7,mA
